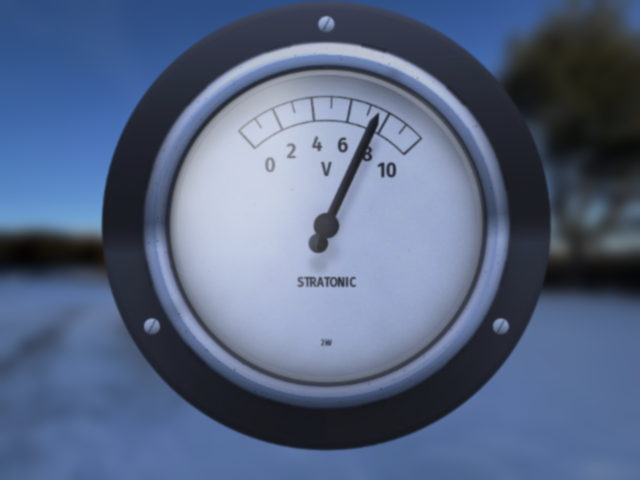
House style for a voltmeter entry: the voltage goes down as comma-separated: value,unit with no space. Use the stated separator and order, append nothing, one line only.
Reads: 7.5,V
